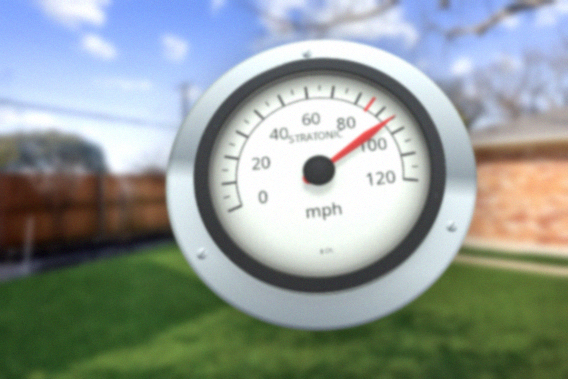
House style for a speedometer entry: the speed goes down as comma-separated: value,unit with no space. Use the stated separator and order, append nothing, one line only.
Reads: 95,mph
